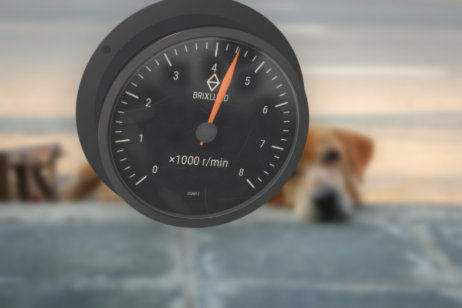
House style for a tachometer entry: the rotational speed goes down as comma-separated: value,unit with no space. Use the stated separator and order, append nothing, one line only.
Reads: 4400,rpm
